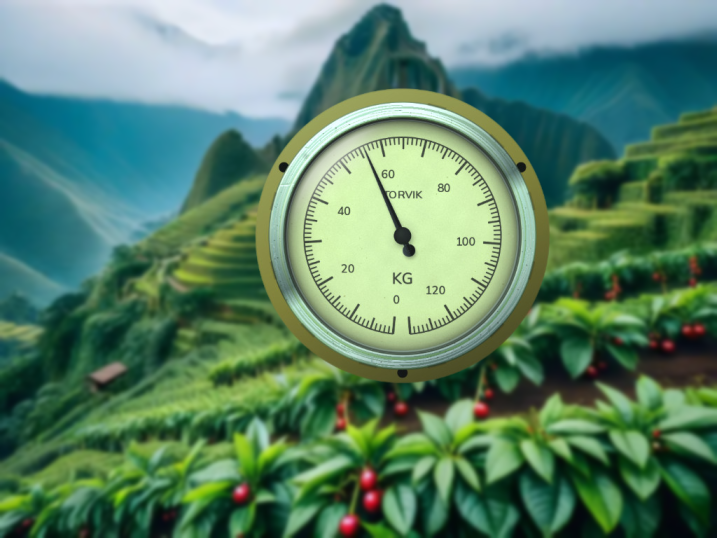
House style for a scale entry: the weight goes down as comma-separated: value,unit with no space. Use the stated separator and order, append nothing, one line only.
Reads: 56,kg
